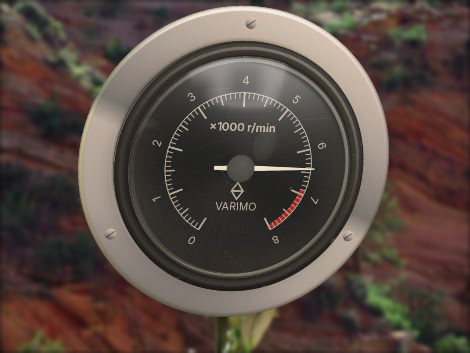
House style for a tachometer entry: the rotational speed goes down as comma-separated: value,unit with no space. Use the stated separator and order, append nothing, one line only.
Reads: 6400,rpm
